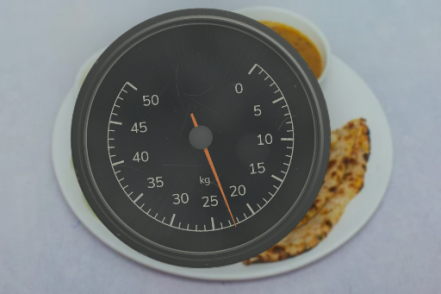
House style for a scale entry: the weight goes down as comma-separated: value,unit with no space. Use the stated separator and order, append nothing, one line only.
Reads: 22.5,kg
